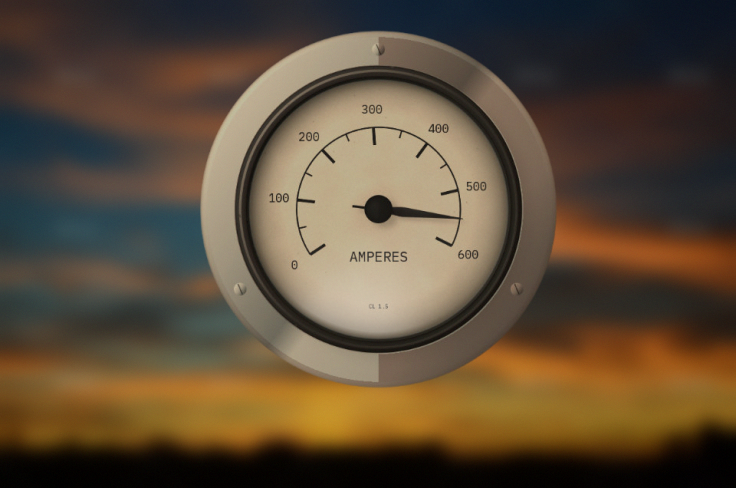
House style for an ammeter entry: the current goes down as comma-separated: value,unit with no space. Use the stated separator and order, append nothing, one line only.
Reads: 550,A
